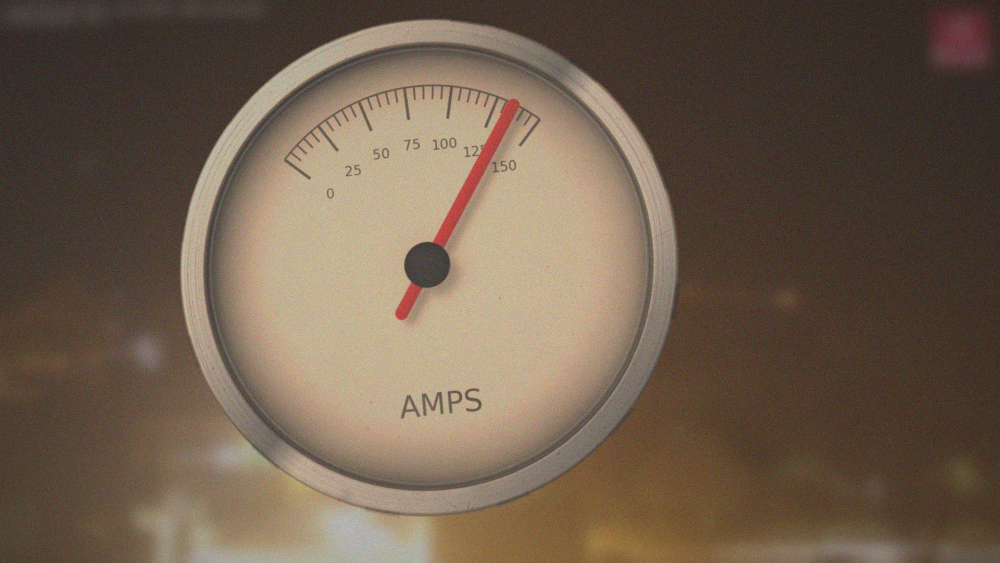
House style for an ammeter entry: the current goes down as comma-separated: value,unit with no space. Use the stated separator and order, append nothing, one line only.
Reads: 135,A
